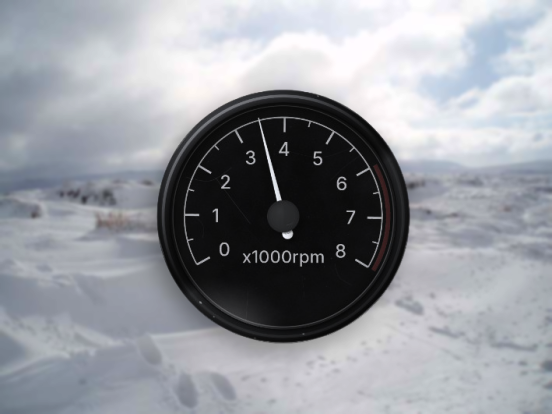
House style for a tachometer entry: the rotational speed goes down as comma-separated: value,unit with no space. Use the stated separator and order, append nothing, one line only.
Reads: 3500,rpm
